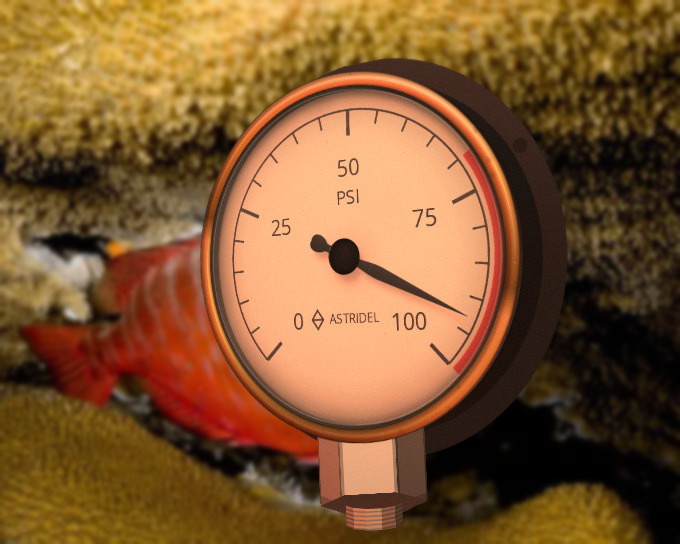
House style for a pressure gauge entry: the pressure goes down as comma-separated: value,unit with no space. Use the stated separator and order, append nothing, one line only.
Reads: 92.5,psi
